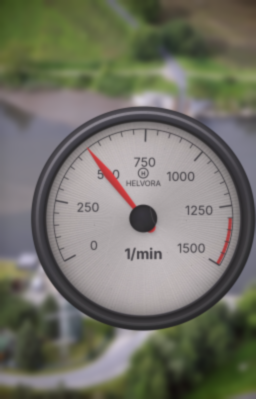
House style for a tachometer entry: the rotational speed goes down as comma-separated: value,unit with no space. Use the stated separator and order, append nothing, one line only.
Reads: 500,rpm
